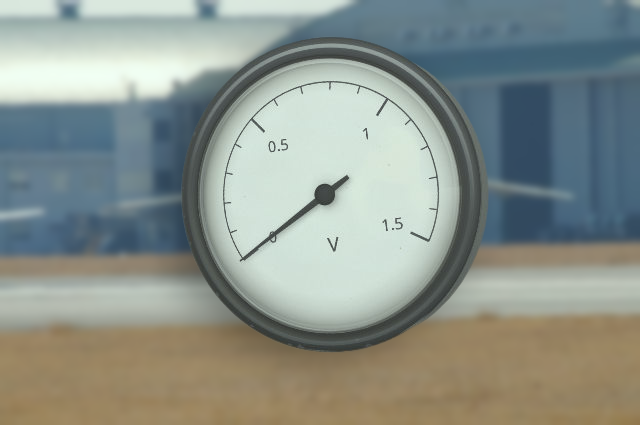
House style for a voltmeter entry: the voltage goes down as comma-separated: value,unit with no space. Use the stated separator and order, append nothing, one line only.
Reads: 0,V
